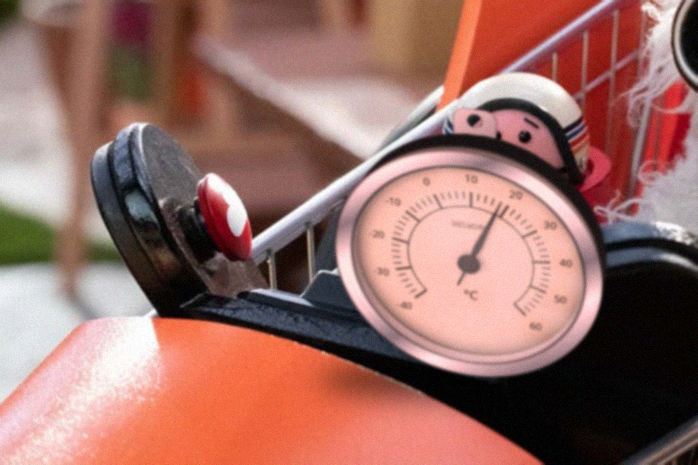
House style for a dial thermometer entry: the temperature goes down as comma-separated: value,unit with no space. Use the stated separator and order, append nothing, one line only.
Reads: 18,°C
